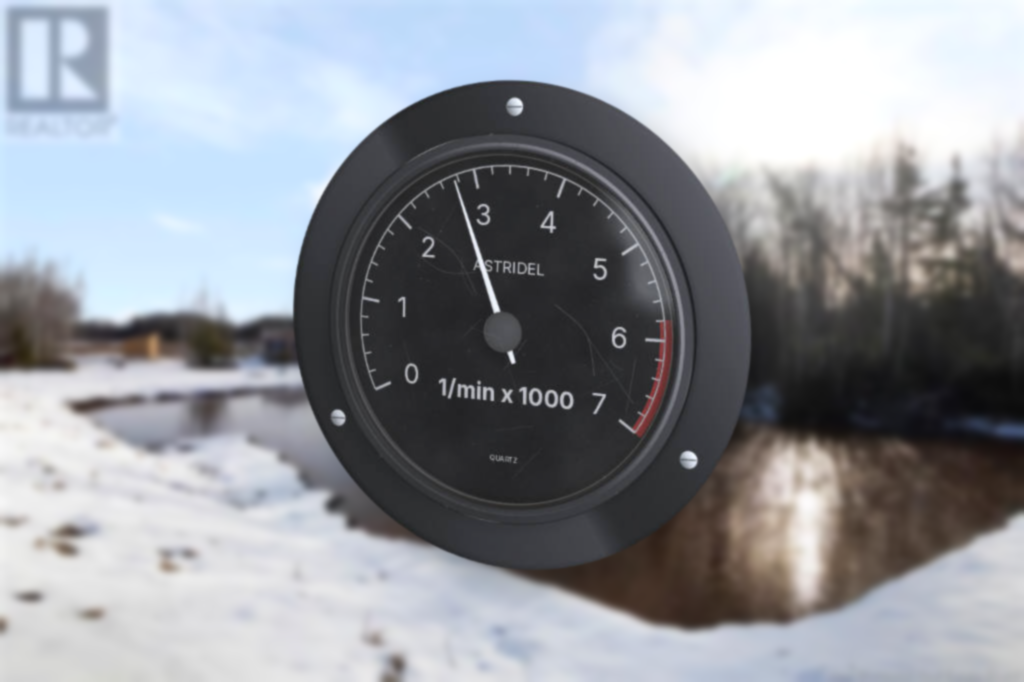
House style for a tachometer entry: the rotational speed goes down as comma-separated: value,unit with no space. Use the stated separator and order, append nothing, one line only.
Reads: 2800,rpm
